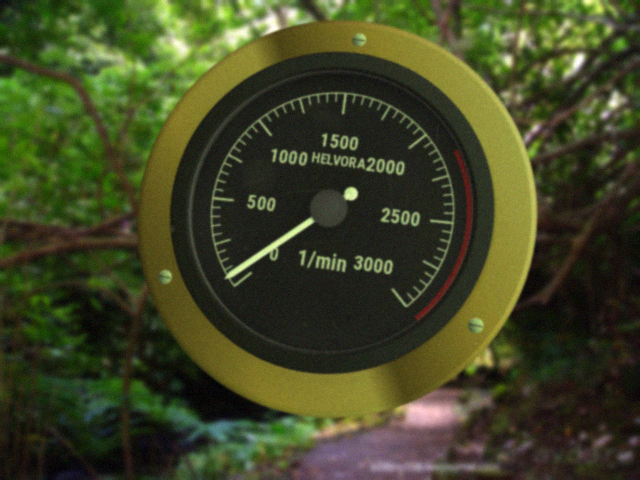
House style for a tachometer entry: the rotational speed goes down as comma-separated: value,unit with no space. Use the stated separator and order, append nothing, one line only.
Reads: 50,rpm
